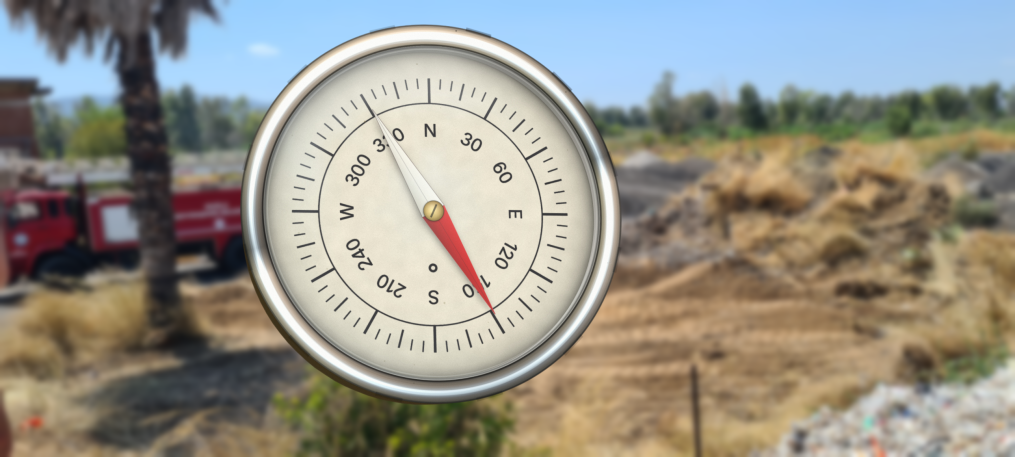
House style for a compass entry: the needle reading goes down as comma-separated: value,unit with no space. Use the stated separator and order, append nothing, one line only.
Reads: 150,°
